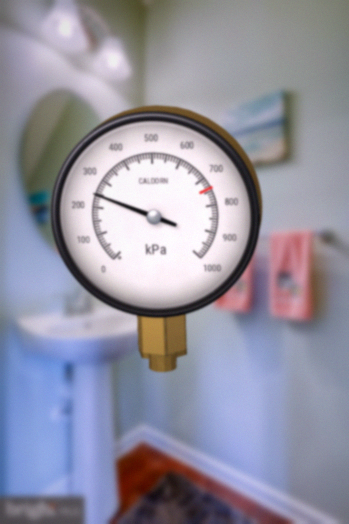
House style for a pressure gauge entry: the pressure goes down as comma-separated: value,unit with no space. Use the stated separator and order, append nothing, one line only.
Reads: 250,kPa
